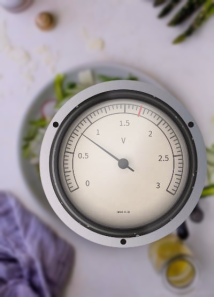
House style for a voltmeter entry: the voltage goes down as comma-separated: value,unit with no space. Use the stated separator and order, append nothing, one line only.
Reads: 0.8,V
